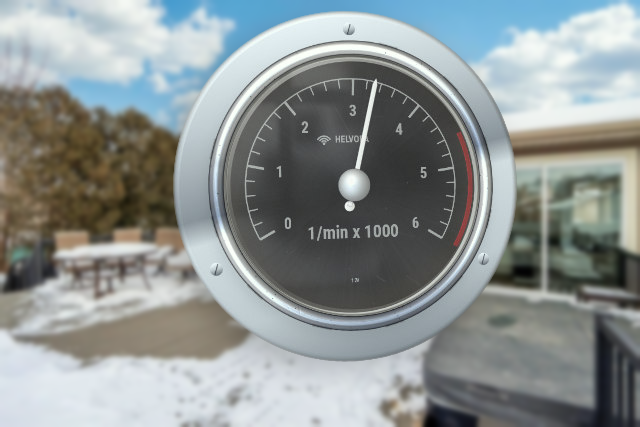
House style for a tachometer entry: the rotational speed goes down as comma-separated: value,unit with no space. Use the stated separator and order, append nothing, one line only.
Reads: 3300,rpm
